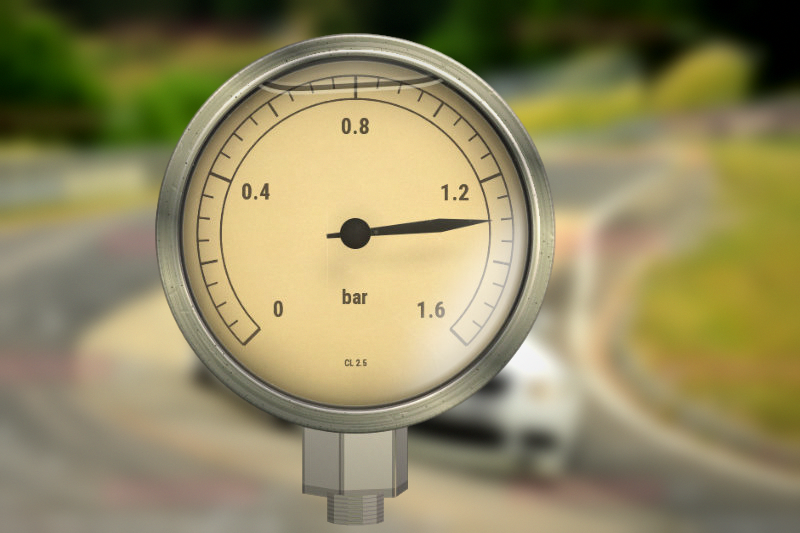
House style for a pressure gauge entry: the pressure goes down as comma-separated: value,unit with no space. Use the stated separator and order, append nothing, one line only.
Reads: 1.3,bar
